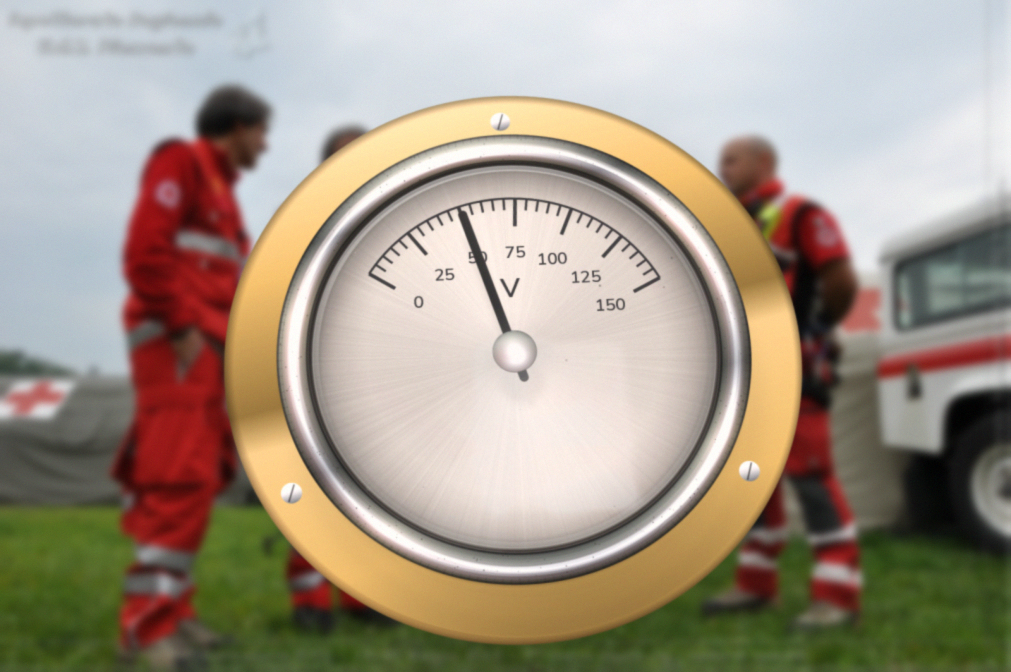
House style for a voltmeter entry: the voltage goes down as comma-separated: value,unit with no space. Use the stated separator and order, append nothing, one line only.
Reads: 50,V
